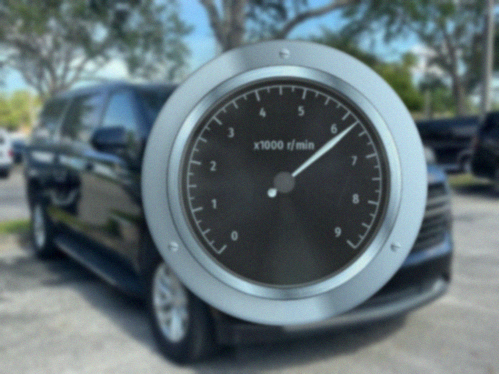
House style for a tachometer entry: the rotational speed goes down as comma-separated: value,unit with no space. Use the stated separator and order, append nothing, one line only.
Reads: 6250,rpm
